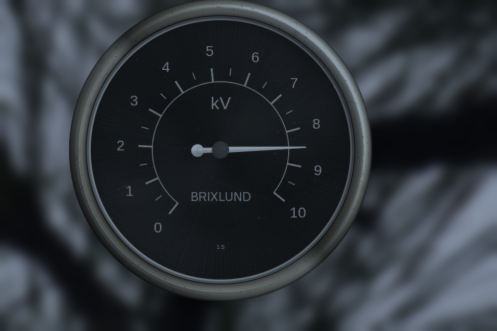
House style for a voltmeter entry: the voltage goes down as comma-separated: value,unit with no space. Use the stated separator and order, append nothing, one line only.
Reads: 8.5,kV
